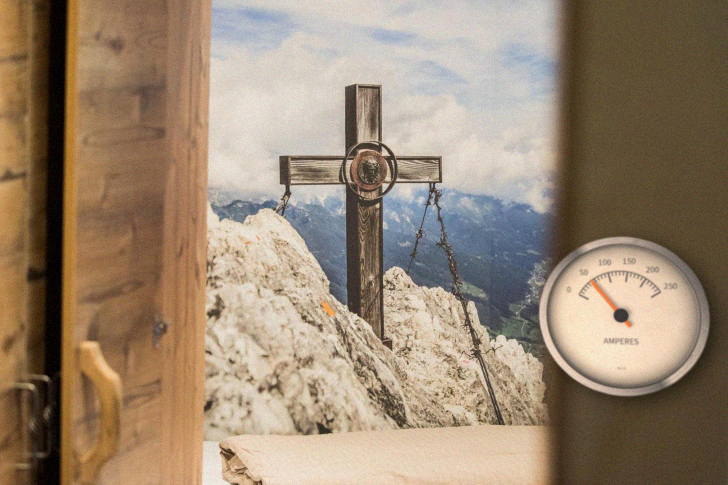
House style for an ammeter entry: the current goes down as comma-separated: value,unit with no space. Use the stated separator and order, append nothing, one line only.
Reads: 50,A
